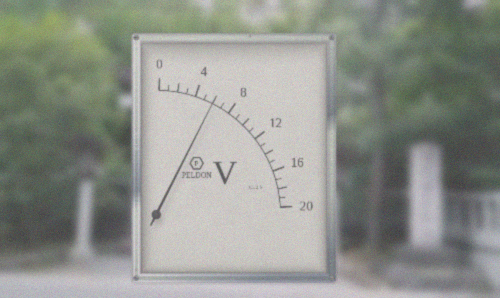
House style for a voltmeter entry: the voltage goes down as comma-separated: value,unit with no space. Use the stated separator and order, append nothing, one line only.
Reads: 6,V
